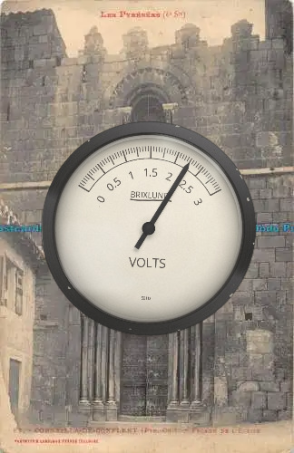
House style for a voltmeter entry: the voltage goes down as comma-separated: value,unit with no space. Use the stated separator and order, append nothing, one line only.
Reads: 2.25,V
